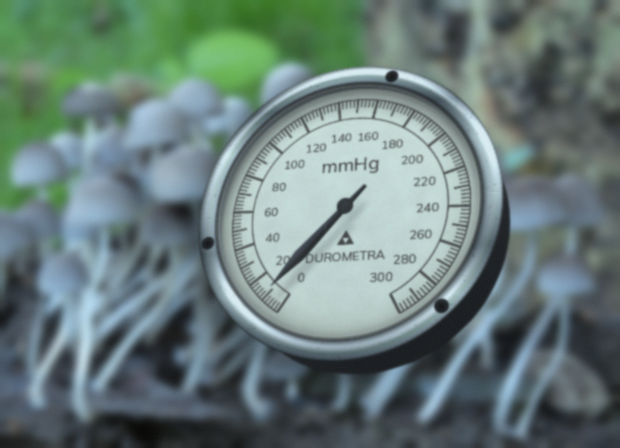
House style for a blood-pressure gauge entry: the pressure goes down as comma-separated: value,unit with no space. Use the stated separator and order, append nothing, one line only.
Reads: 10,mmHg
